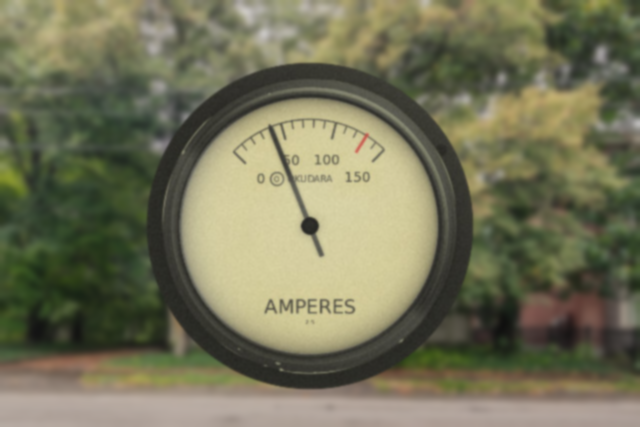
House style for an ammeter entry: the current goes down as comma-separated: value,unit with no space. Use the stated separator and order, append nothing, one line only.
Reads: 40,A
